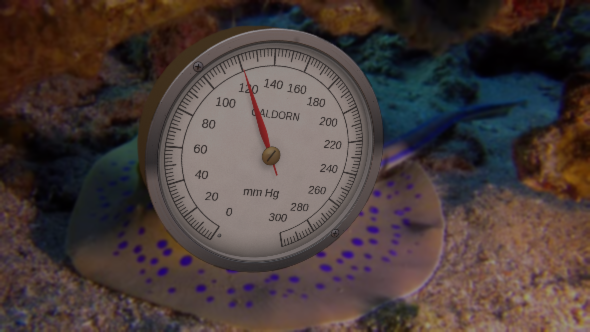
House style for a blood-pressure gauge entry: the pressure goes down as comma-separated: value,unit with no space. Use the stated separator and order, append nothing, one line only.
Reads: 120,mmHg
